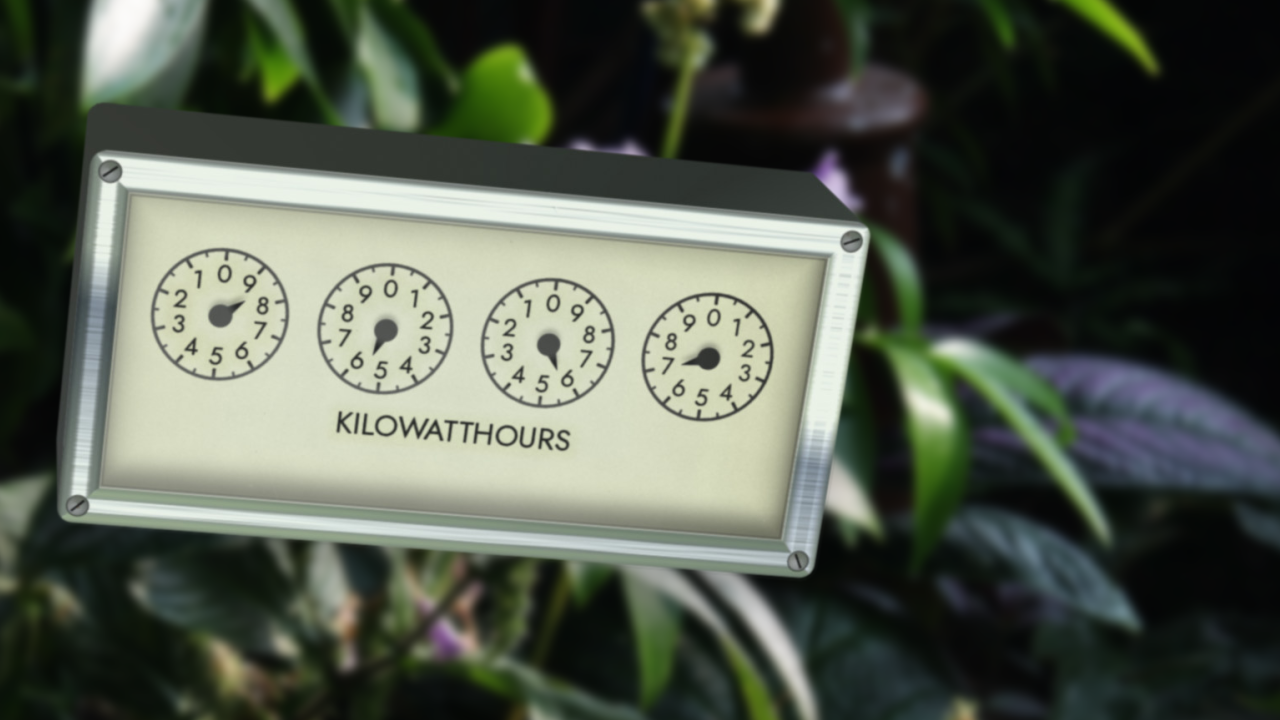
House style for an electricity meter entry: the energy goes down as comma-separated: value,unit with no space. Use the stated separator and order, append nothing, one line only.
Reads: 8557,kWh
